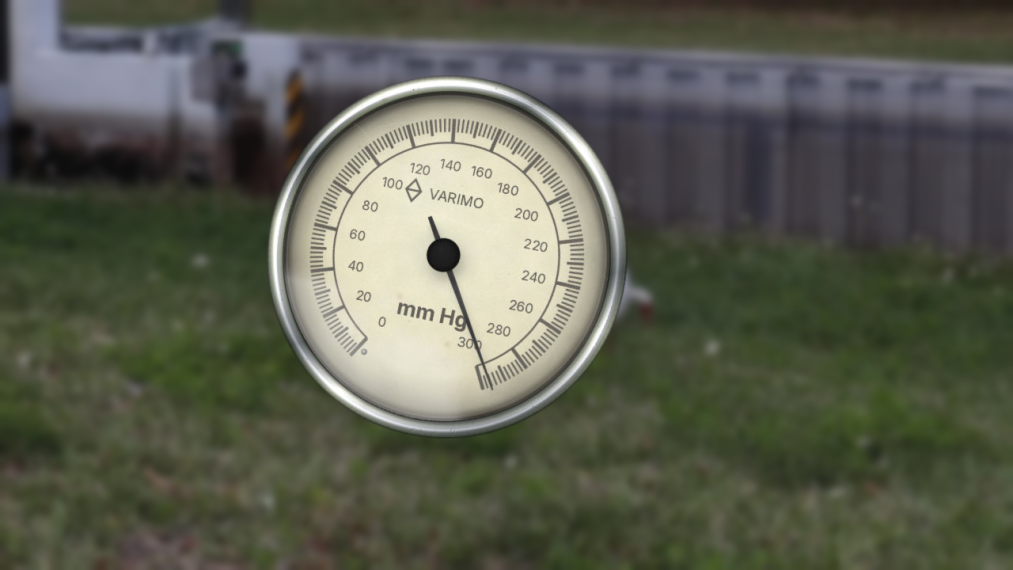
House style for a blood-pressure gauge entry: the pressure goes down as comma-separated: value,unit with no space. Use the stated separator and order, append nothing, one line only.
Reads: 296,mmHg
